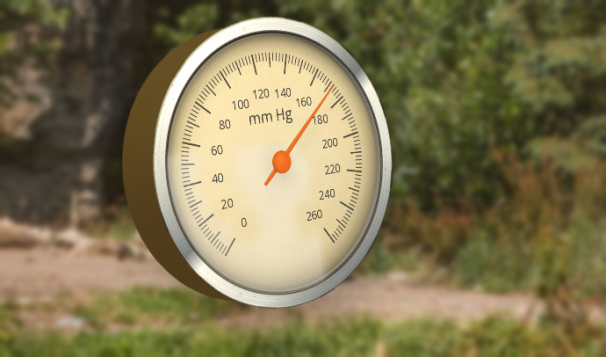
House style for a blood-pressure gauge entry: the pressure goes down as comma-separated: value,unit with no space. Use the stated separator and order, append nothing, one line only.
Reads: 170,mmHg
